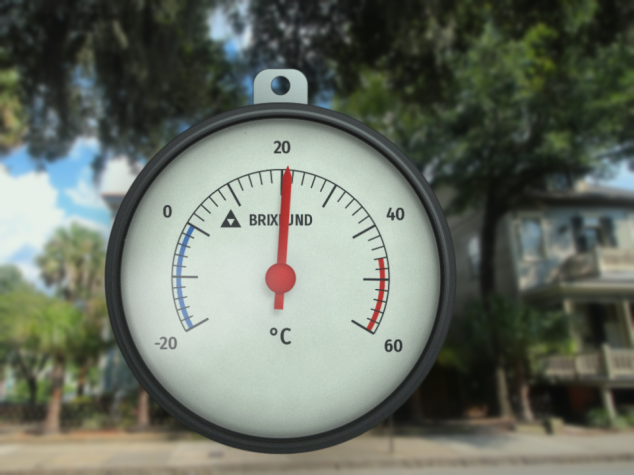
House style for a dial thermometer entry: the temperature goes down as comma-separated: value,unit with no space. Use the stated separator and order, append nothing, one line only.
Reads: 21,°C
